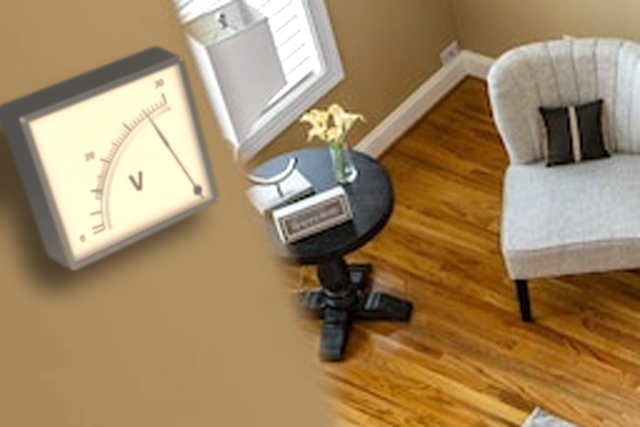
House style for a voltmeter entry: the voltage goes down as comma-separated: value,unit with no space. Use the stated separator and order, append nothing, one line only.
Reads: 27.5,V
